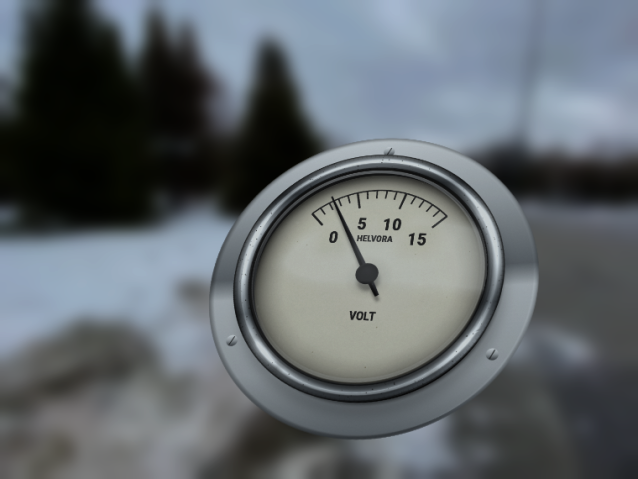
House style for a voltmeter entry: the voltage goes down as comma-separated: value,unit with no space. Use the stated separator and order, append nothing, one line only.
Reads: 2.5,V
